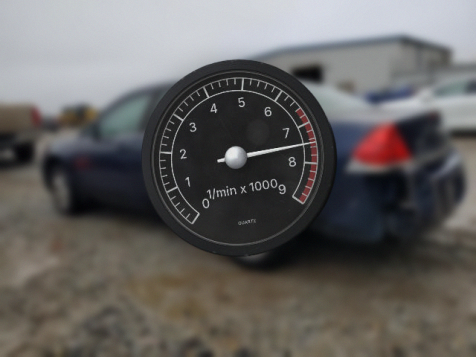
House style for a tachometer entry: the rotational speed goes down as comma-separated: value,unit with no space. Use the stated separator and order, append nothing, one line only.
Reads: 7500,rpm
